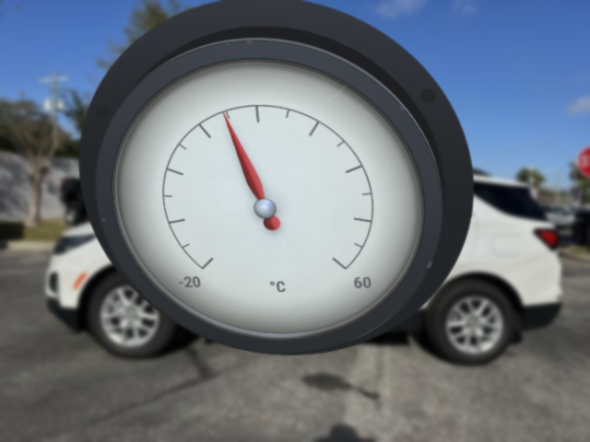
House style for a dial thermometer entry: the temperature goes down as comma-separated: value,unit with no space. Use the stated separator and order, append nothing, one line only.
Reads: 15,°C
